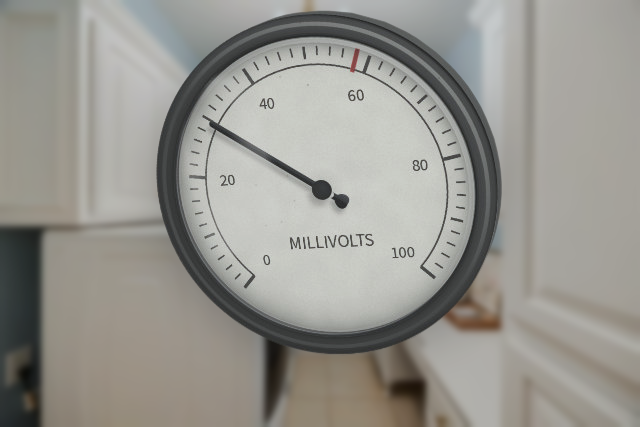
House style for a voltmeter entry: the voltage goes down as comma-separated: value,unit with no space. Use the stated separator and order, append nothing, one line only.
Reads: 30,mV
